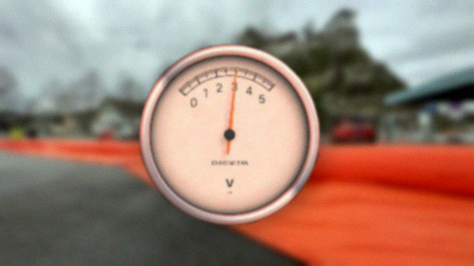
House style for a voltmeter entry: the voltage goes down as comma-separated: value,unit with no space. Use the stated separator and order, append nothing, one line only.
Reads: 3,V
